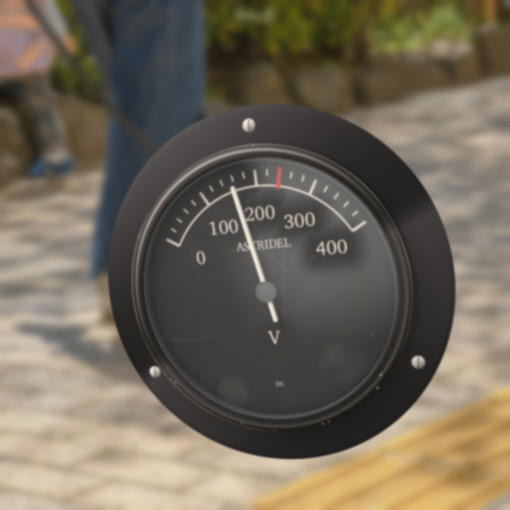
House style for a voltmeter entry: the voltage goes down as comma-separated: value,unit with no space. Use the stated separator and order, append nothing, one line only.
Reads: 160,V
